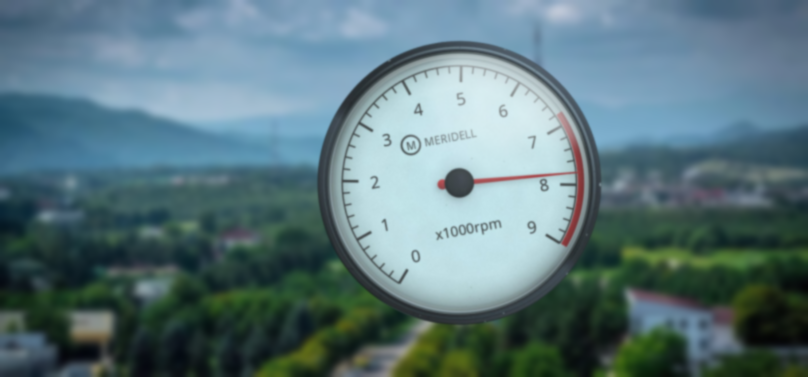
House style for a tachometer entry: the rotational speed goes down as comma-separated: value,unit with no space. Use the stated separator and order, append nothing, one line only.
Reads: 7800,rpm
